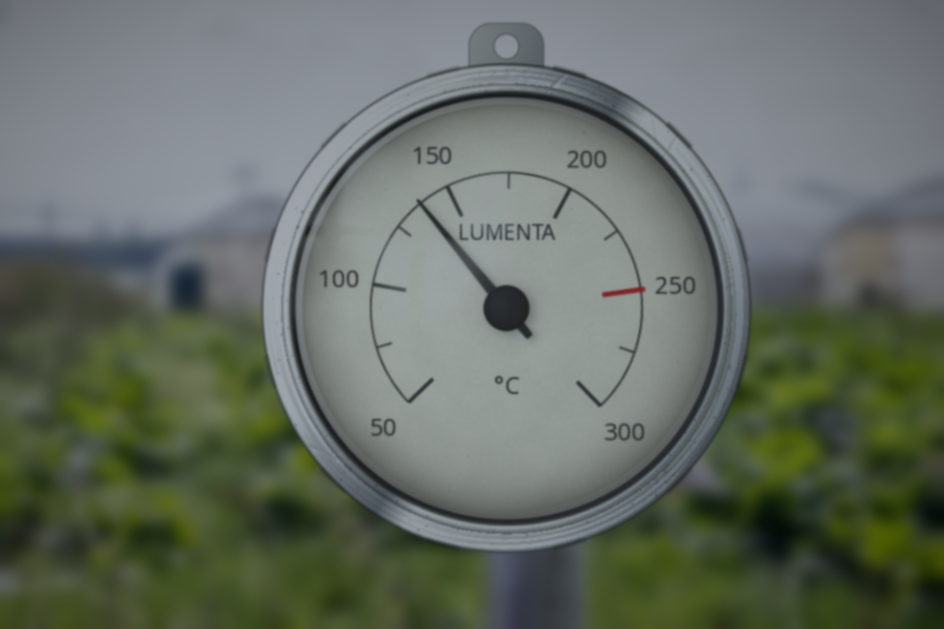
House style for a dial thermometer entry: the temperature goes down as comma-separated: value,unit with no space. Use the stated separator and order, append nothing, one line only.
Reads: 137.5,°C
